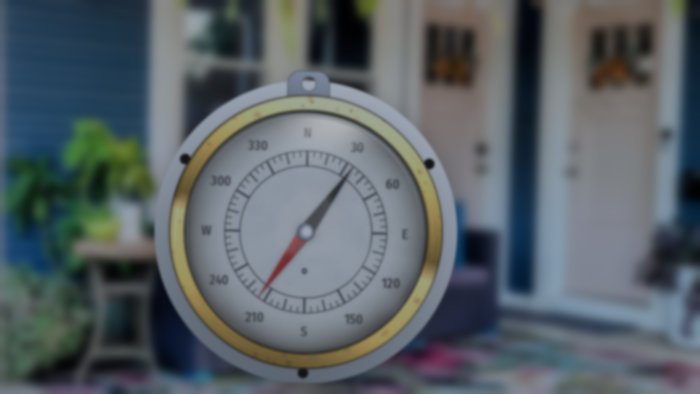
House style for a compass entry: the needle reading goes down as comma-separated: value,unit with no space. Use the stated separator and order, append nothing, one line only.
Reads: 215,°
